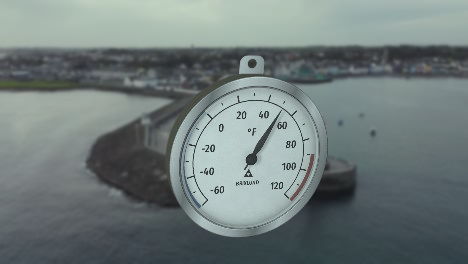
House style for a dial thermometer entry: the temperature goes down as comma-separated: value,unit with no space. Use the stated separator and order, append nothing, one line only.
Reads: 50,°F
